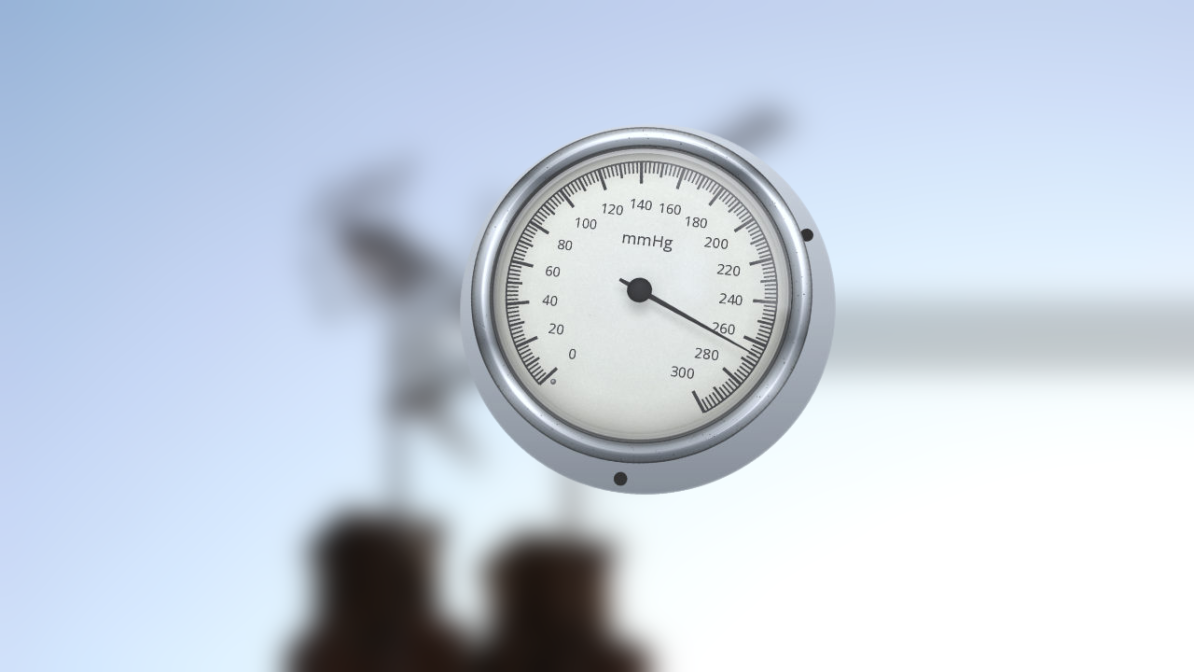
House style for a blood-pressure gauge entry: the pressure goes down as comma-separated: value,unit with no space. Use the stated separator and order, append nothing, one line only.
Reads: 266,mmHg
